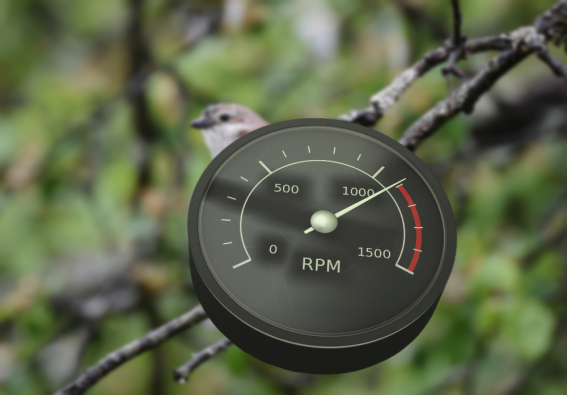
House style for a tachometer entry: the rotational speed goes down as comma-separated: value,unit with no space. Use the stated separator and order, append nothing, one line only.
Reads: 1100,rpm
